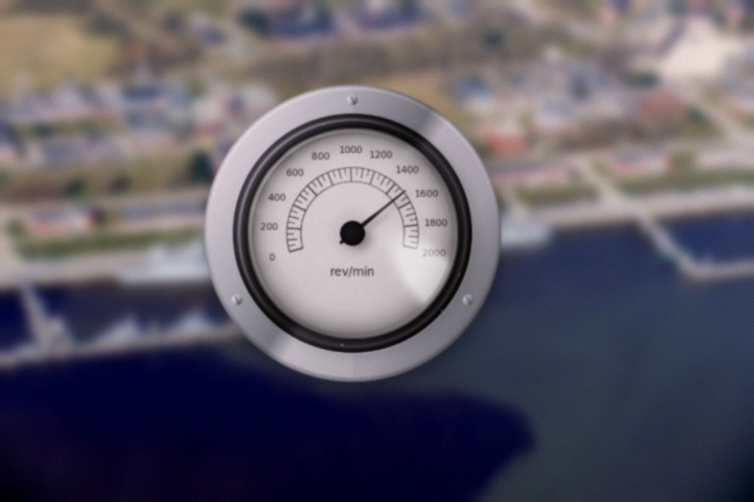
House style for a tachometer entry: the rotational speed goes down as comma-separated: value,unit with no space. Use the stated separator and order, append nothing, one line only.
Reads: 1500,rpm
